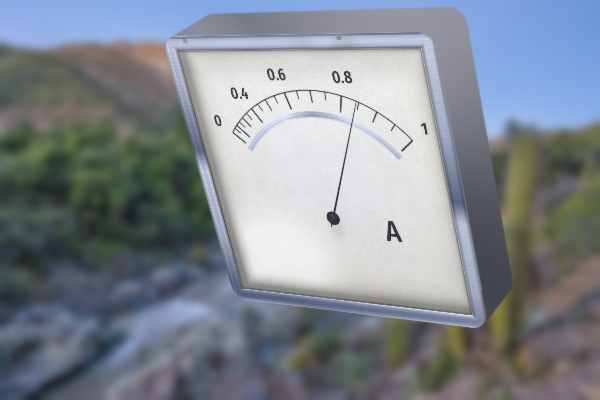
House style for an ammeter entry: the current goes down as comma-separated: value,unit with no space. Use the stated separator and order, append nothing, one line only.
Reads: 0.85,A
